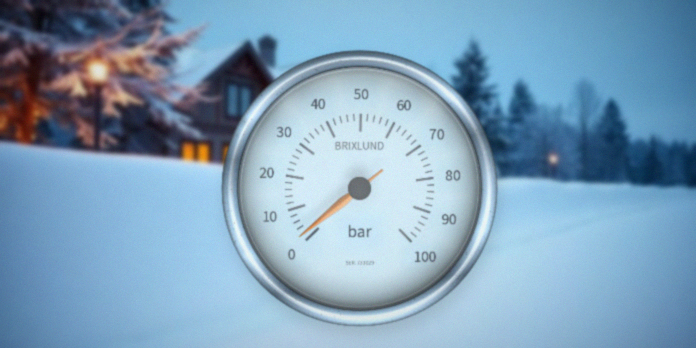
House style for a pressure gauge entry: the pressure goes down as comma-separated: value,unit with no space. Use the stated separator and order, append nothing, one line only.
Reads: 2,bar
